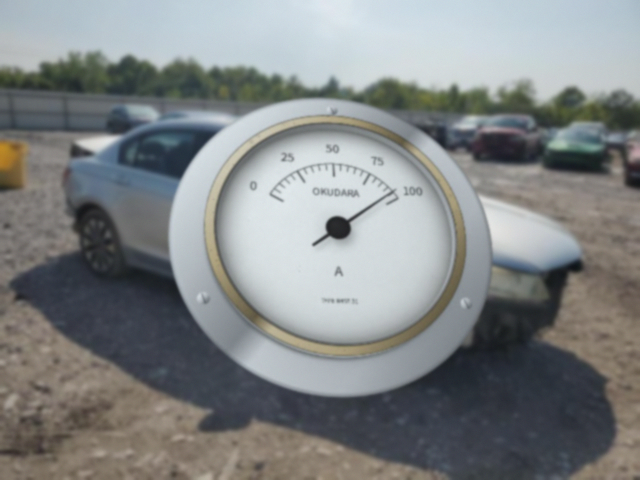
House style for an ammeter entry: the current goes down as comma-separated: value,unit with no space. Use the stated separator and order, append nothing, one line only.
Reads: 95,A
